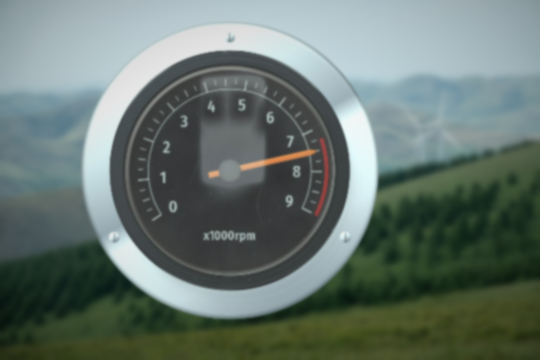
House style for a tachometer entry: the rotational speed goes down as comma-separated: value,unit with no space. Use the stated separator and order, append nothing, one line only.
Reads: 7500,rpm
